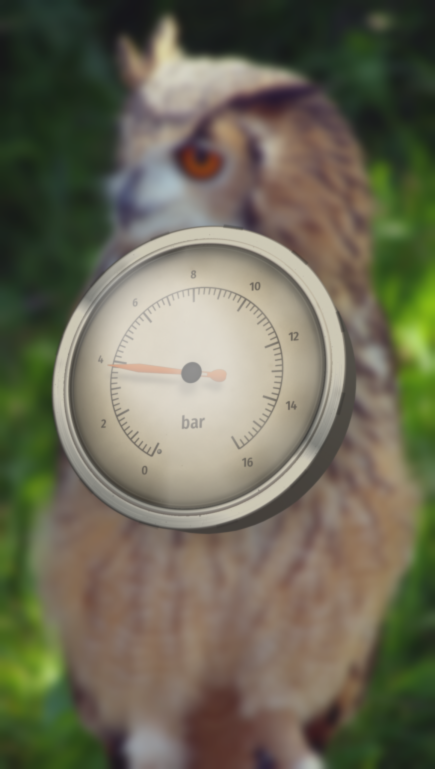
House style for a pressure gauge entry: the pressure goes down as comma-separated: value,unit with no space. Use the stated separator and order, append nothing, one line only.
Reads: 3.8,bar
